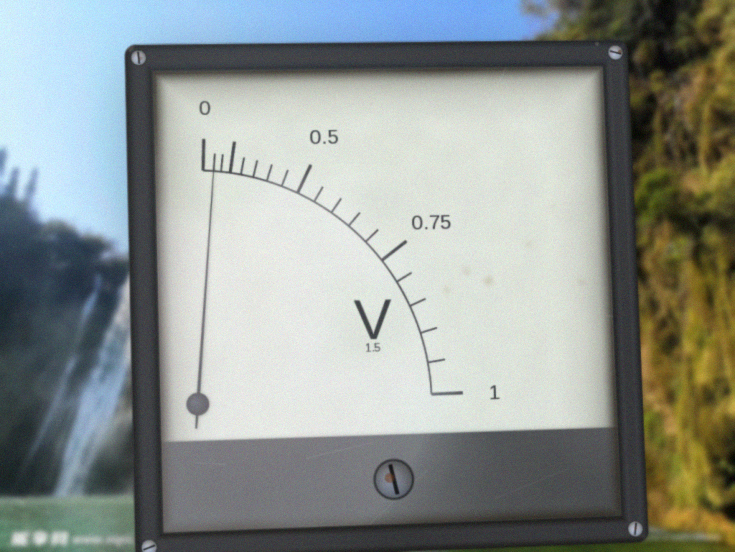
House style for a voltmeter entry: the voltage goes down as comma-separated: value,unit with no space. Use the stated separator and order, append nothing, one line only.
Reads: 0.15,V
